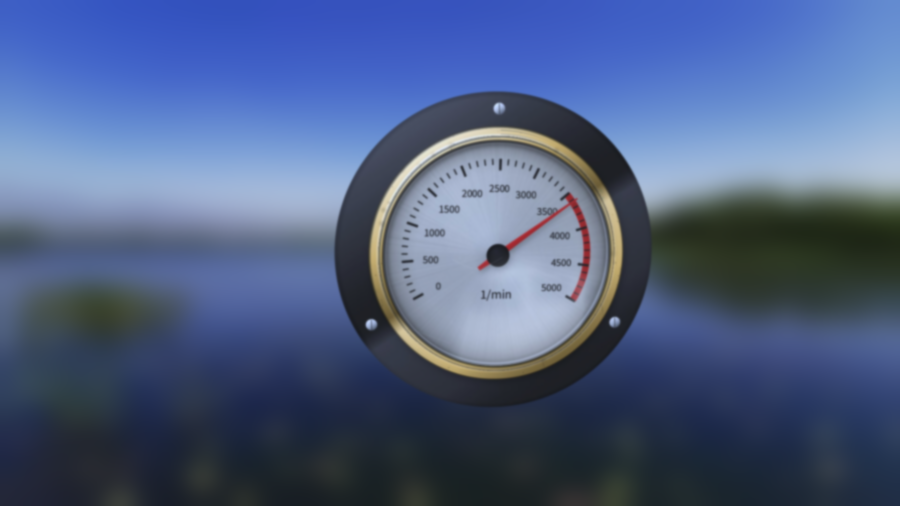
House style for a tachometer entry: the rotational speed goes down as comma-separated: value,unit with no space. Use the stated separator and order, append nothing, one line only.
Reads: 3600,rpm
